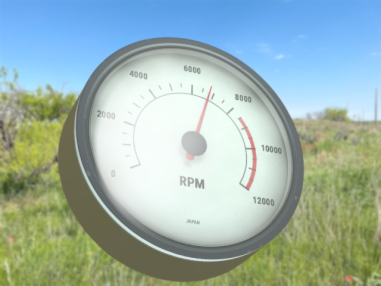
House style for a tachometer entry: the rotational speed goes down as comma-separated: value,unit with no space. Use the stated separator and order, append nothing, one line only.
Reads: 6750,rpm
